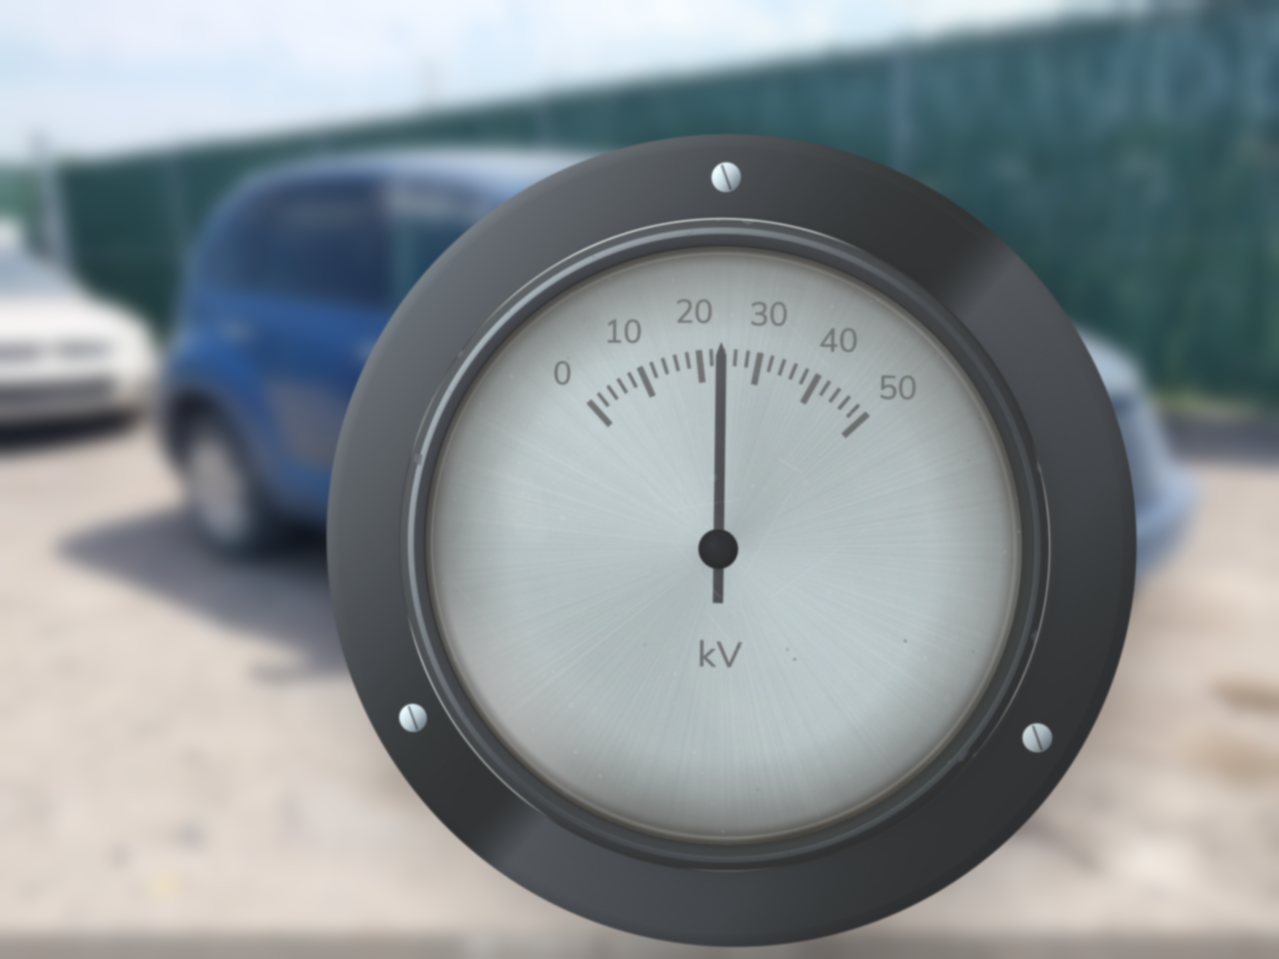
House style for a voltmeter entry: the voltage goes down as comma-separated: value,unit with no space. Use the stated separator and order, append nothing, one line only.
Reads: 24,kV
